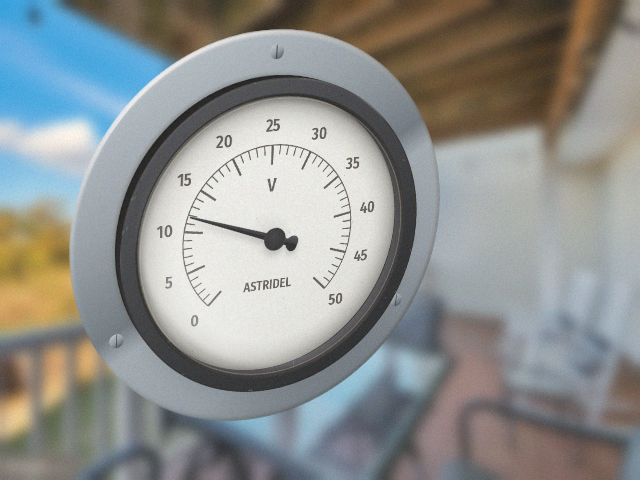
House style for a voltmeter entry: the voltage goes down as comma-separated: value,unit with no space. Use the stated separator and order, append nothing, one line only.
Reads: 12,V
